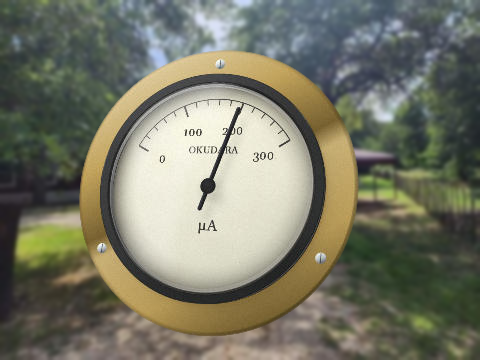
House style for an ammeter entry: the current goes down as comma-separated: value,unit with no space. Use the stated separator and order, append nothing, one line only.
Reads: 200,µA
